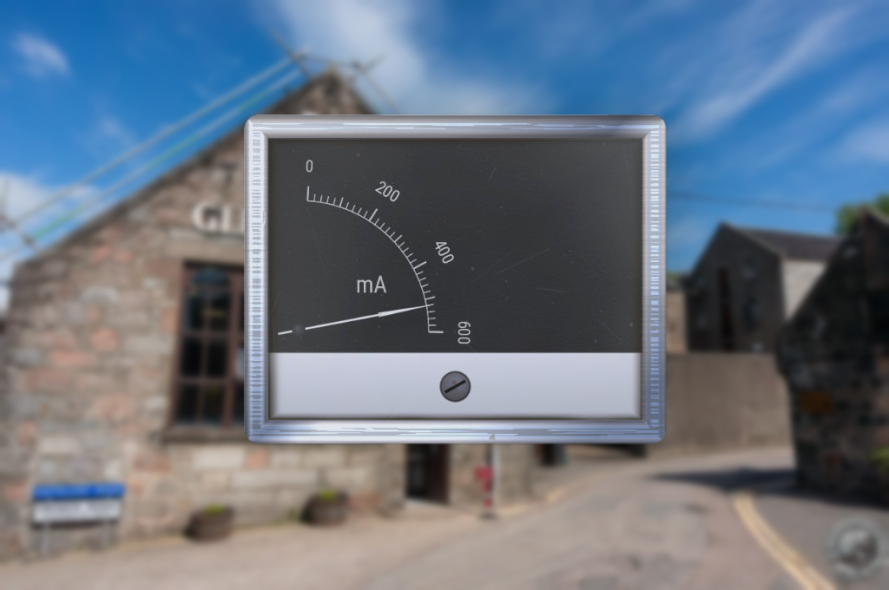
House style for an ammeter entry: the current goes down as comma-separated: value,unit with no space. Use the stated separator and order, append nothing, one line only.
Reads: 520,mA
